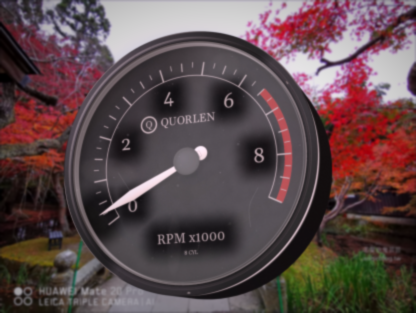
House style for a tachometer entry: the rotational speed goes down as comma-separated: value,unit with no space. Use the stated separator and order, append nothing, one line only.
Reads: 250,rpm
